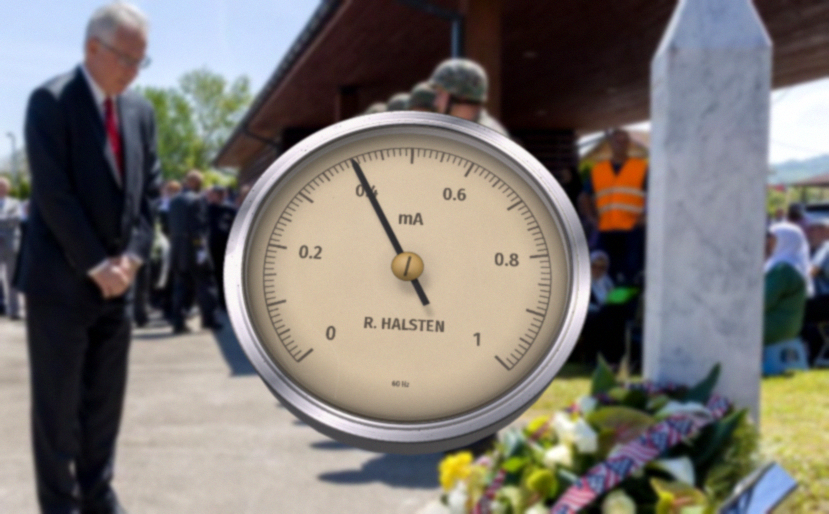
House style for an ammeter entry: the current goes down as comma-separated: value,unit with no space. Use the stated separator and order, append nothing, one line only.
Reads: 0.4,mA
